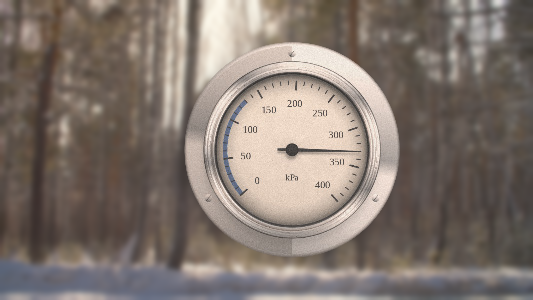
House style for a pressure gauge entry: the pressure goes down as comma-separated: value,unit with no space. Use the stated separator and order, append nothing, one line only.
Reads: 330,kPa
